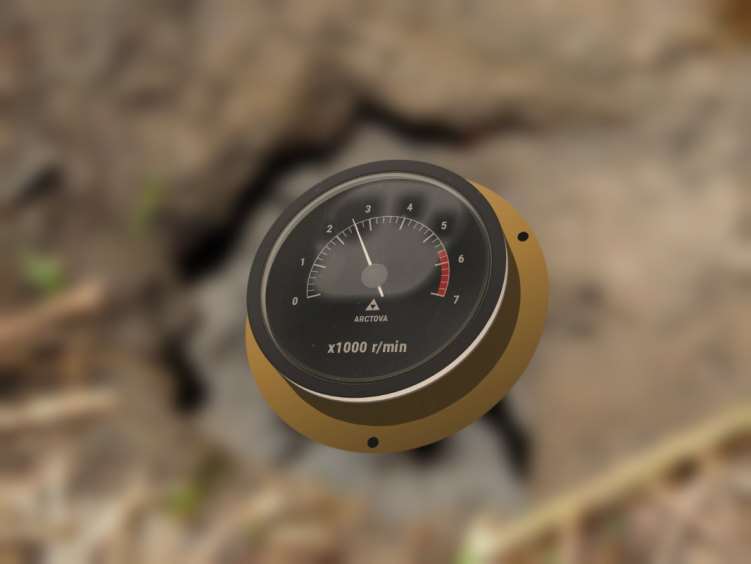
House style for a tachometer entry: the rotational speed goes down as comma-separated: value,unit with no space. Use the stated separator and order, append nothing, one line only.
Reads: 2600,rpm
